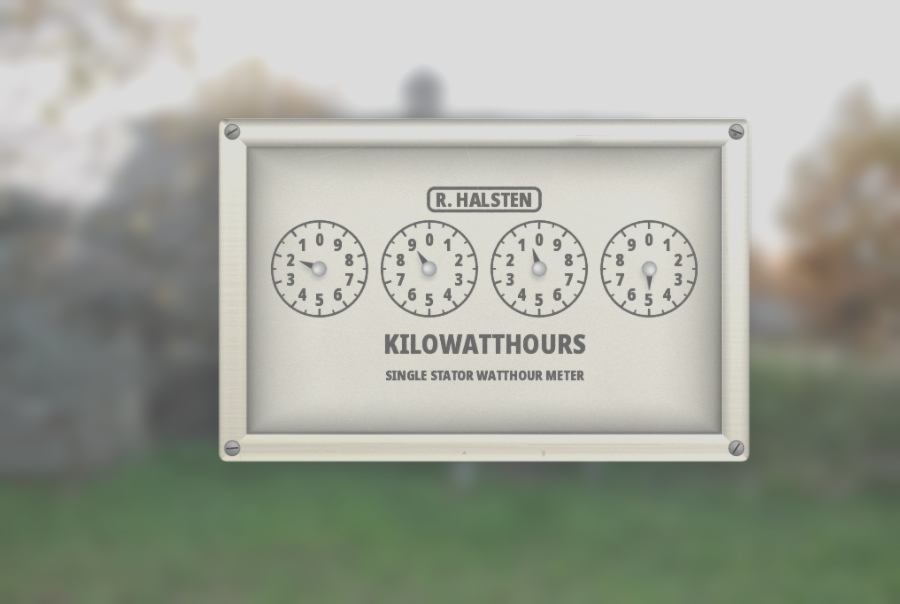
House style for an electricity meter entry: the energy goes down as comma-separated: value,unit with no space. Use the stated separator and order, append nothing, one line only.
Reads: 1905,kWh
